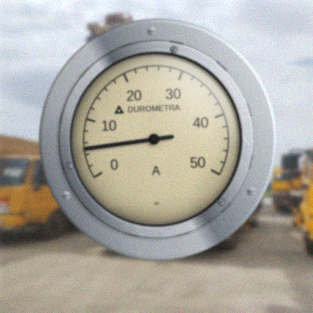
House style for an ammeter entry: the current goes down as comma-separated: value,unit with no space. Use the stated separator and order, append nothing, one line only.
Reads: 5,A
